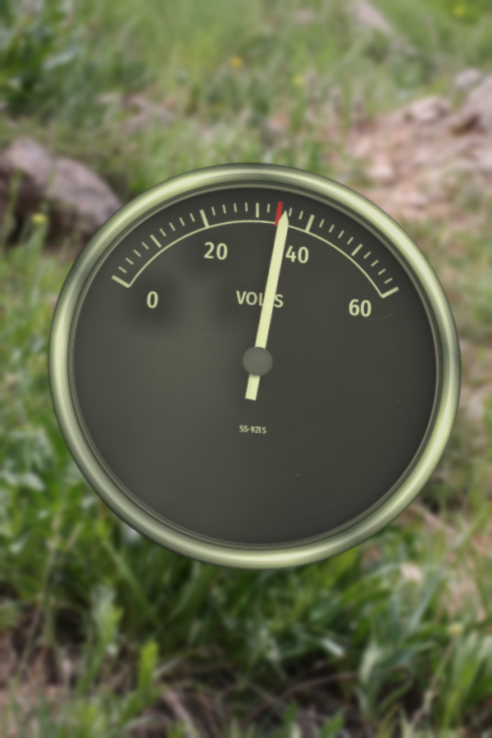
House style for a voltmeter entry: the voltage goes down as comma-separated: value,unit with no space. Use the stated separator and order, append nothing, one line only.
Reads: 35,V
